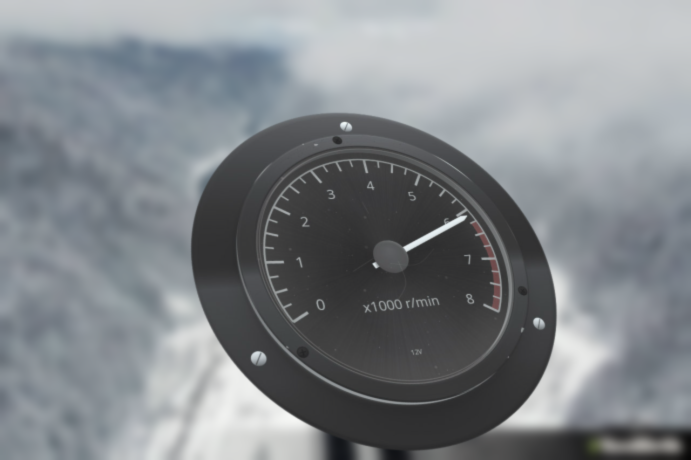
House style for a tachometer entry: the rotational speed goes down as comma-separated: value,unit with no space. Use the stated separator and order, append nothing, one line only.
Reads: 6125,rpm
